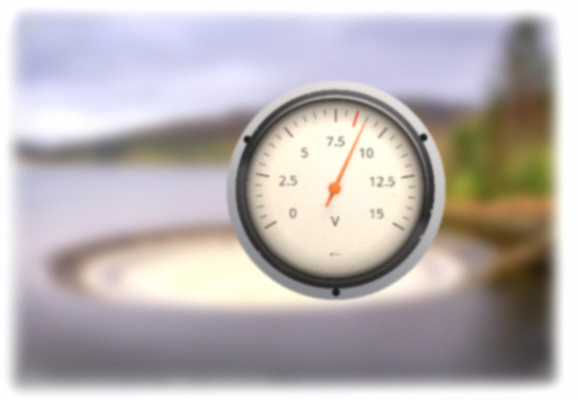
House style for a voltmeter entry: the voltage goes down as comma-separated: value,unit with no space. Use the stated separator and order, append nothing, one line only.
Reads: 9,V
